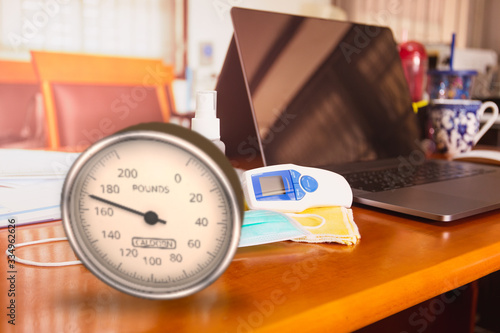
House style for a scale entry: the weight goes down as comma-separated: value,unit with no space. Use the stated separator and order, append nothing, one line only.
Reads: 170,lb
